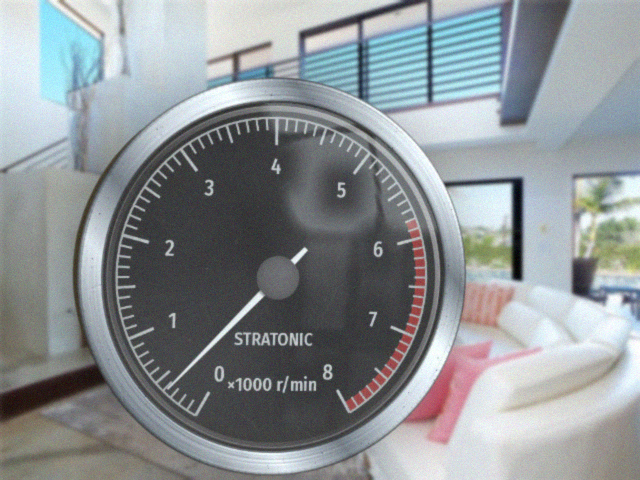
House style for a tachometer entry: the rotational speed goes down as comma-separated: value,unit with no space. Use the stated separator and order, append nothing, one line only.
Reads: 400,rpm
